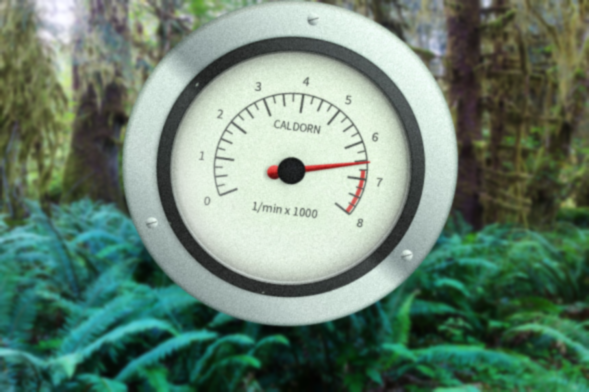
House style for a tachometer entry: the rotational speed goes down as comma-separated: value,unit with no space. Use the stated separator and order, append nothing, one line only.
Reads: 6500,rpm
